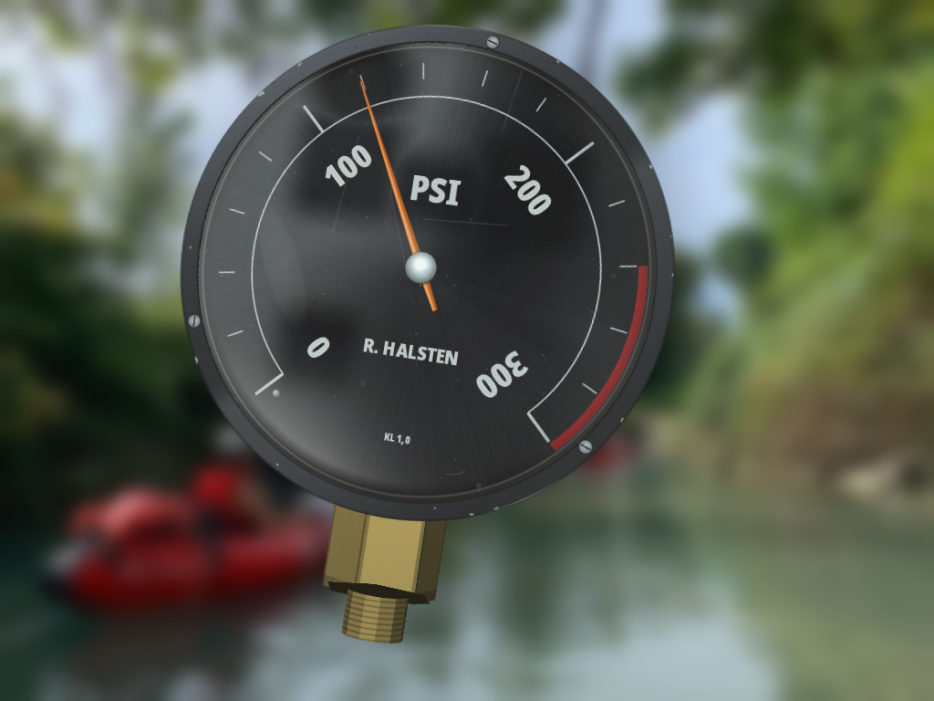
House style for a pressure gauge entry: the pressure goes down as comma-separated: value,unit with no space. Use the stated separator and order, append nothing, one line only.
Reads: 120,psi
